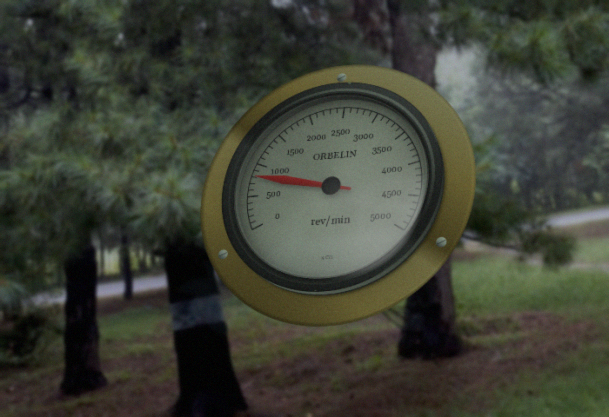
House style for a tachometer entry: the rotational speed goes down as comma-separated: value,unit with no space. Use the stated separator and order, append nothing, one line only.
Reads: 800,rpm
